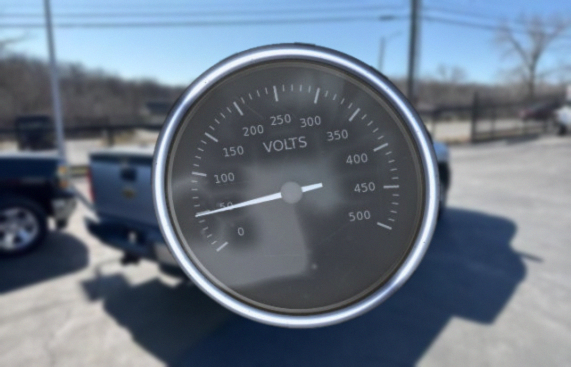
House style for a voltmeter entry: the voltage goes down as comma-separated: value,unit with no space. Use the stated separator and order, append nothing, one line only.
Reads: 50,V
